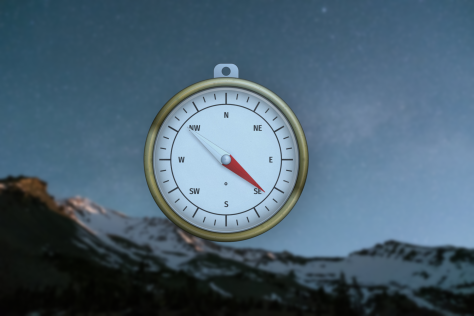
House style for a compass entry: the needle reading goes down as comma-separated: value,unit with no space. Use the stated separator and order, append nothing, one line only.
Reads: 130,°
